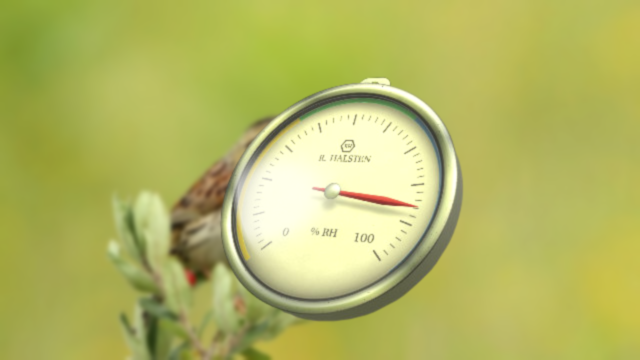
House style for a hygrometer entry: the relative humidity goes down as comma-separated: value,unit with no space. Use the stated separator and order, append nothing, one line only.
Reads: 86,%
